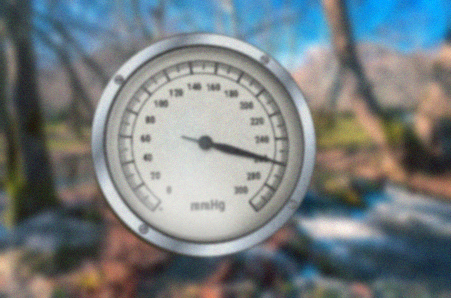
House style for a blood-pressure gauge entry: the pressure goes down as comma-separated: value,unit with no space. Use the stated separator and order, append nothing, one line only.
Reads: 260,mmHg
